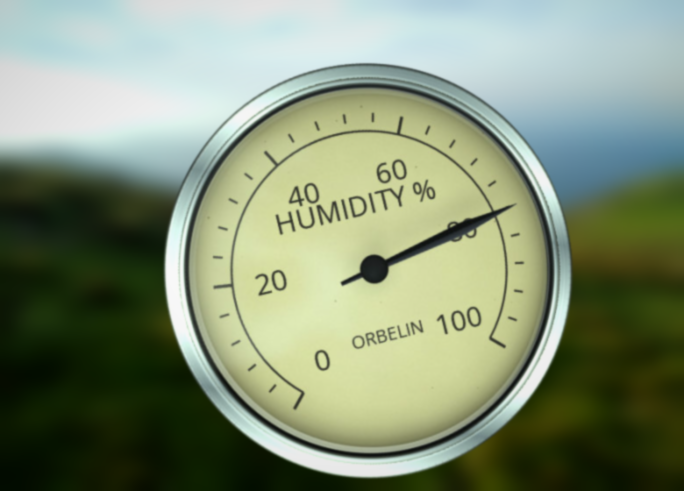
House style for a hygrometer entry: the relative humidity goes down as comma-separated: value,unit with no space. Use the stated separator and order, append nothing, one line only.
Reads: 80,%
